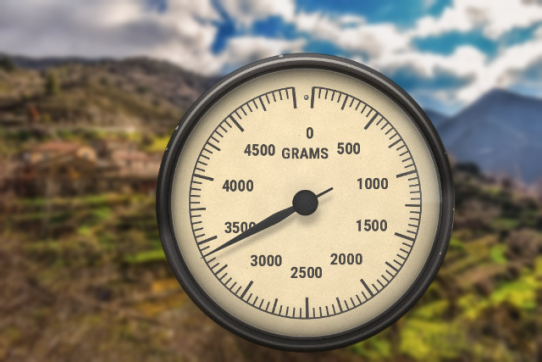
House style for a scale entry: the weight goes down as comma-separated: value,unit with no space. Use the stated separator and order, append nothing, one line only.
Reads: 3400,g
